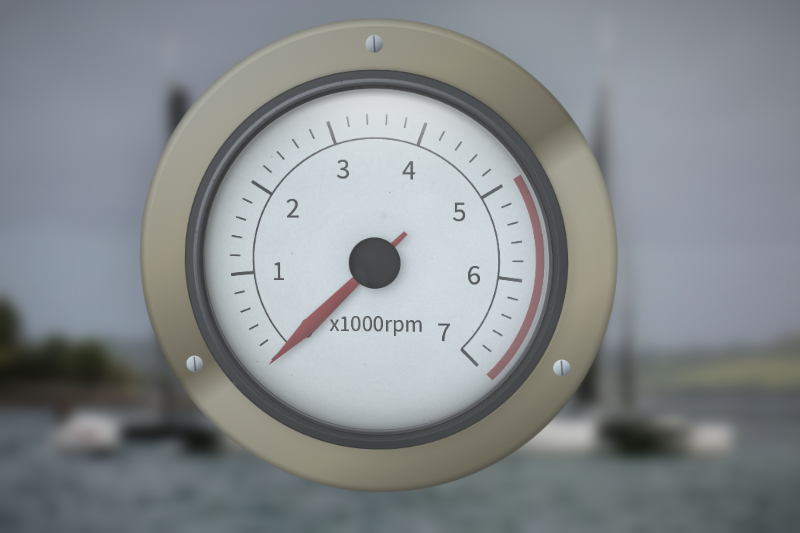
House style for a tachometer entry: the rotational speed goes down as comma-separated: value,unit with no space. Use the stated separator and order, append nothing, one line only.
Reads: 0,rpm
